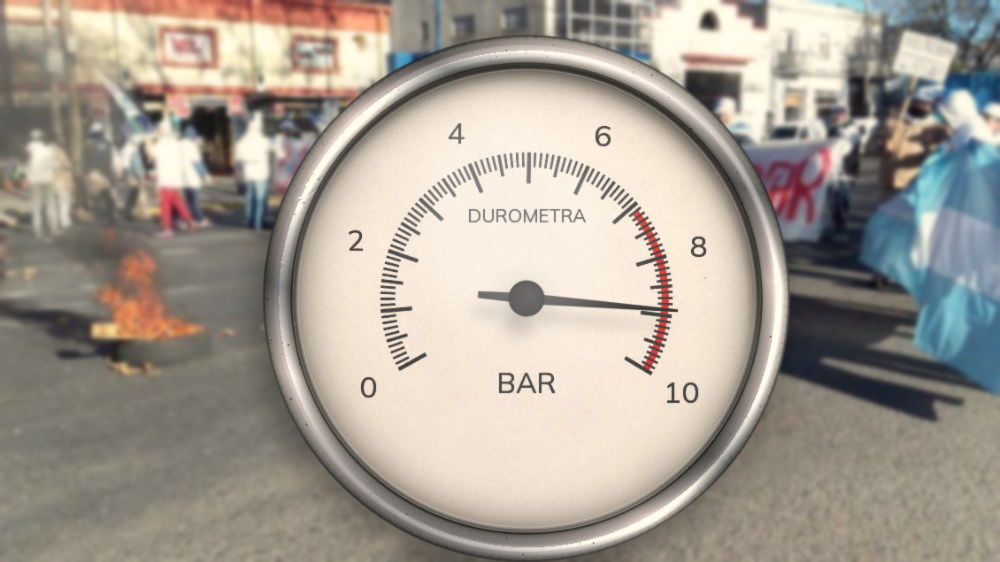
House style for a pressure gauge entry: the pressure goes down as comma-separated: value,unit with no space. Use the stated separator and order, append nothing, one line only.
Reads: 8.9,bar
